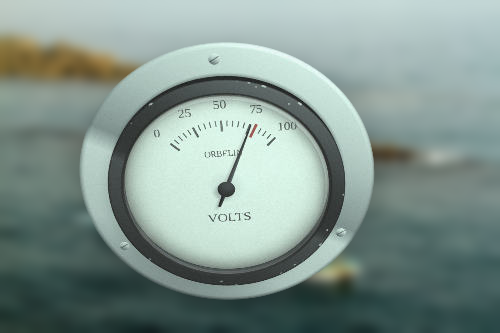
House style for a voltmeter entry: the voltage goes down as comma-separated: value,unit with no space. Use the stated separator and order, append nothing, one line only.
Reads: 75,V
